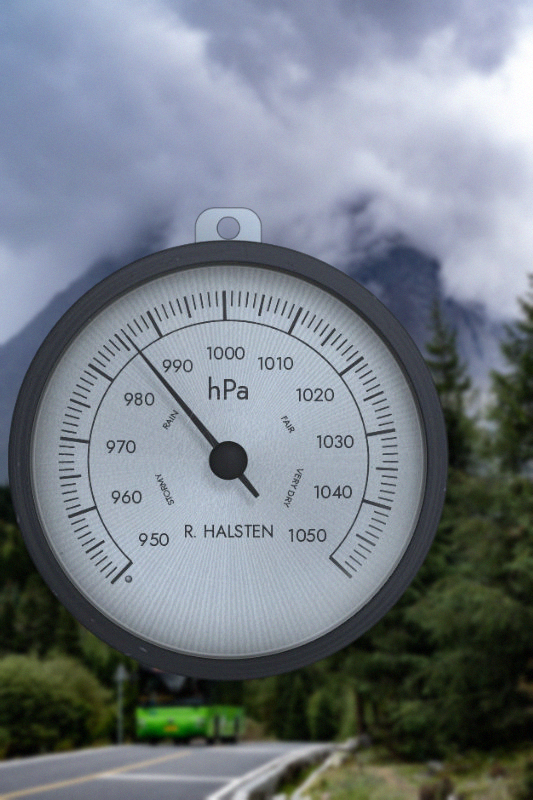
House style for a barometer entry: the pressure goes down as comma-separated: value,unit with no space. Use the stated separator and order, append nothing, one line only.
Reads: 986,hPa
